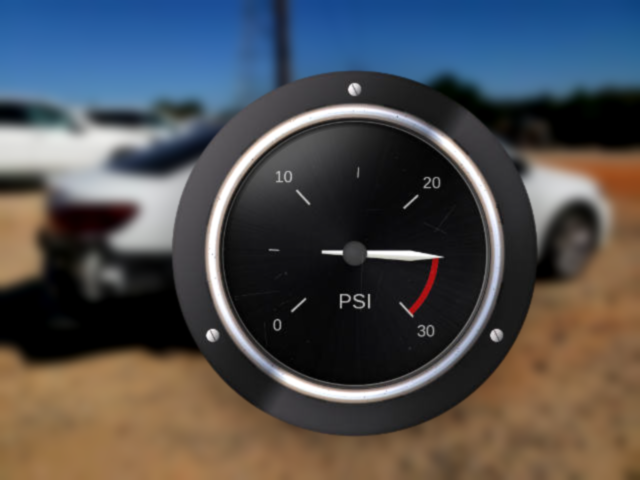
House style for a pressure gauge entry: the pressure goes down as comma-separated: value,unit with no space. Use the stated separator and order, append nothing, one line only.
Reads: 25,psi
